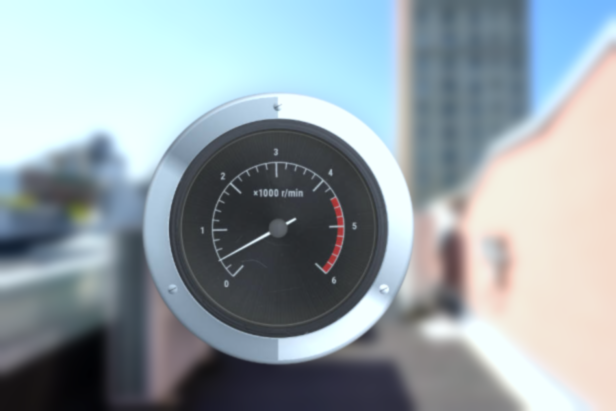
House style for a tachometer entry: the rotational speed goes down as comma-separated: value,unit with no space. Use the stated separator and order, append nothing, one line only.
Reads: 400,rpm
